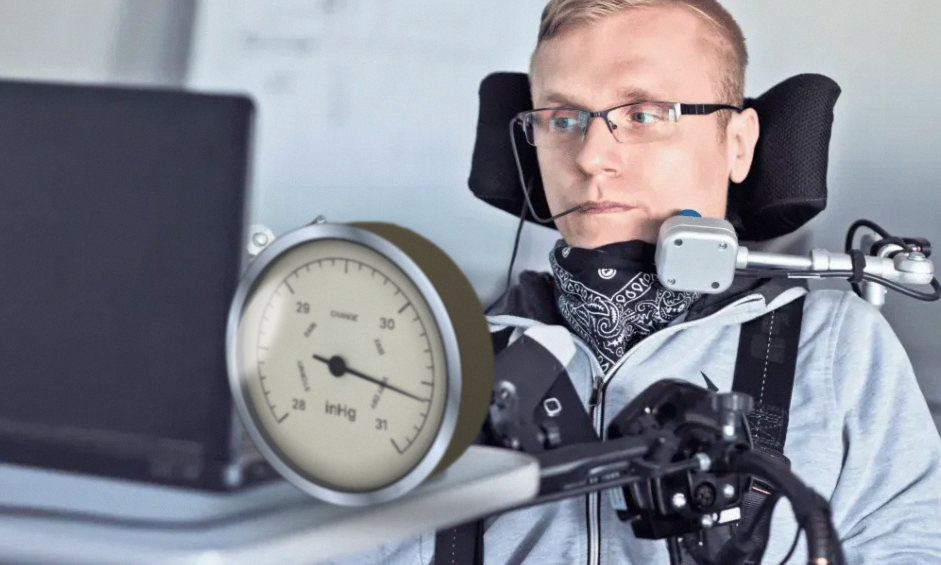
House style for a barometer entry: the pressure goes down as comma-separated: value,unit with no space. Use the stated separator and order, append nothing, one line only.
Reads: 30.6,inHg
